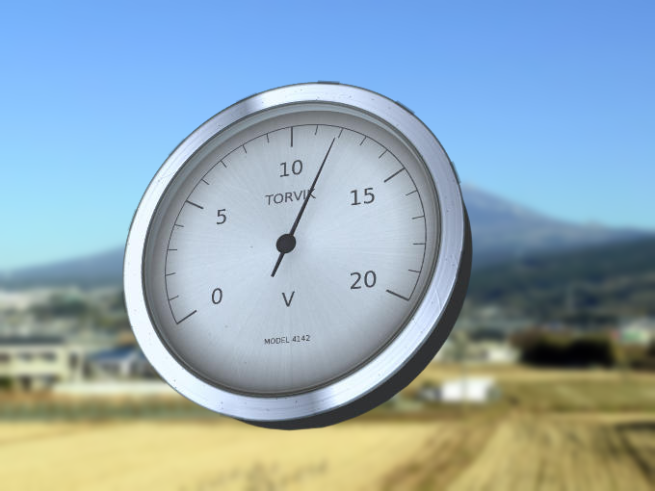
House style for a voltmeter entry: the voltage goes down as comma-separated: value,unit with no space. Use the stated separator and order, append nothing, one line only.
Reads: 12,V
